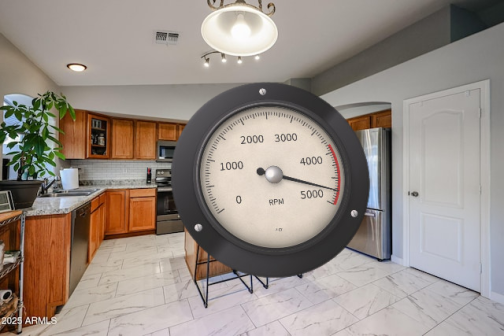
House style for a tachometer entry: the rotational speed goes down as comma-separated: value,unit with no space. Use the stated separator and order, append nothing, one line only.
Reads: 4750,rpm
